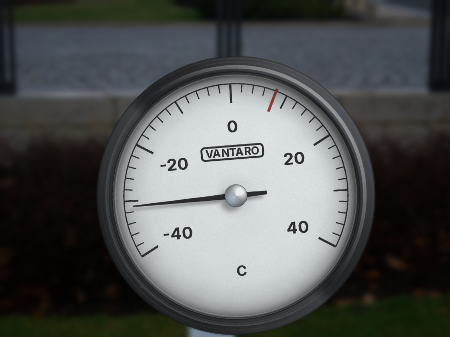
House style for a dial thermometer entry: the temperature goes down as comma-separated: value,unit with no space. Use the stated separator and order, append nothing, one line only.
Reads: -31,°C
